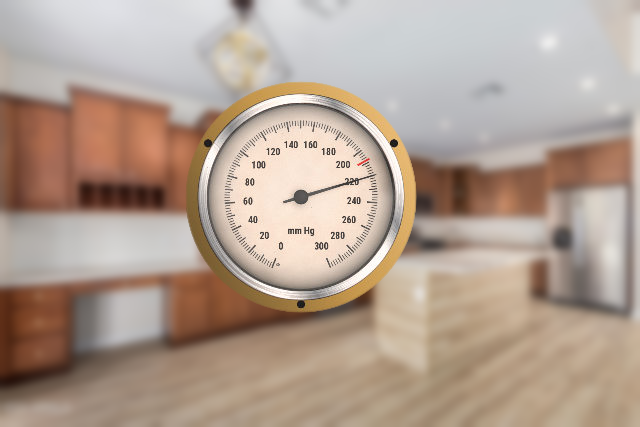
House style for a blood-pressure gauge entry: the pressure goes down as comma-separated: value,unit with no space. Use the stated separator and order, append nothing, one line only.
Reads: 220,mmHg
